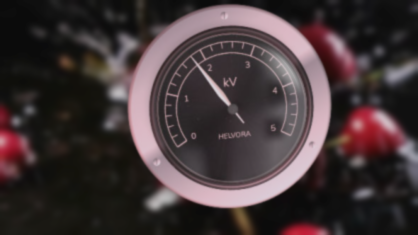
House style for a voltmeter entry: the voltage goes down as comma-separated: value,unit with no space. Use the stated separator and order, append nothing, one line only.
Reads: 1.8,kV
